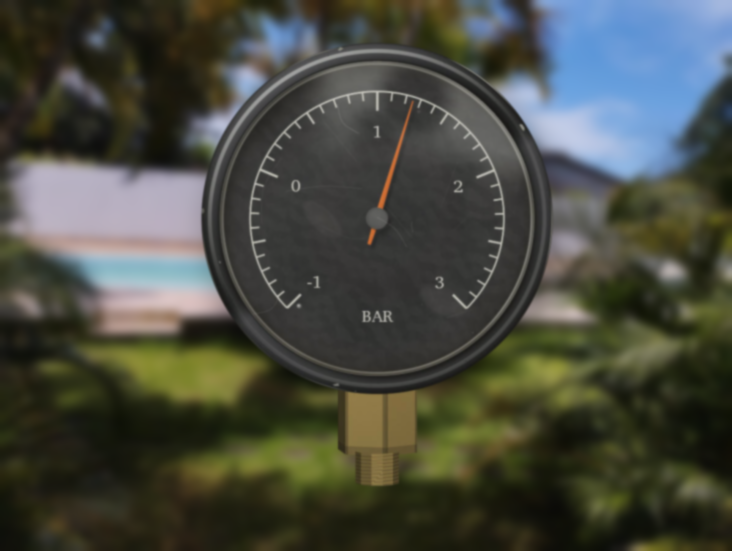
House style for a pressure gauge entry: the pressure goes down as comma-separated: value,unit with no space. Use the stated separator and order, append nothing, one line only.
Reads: 1.25,bar
